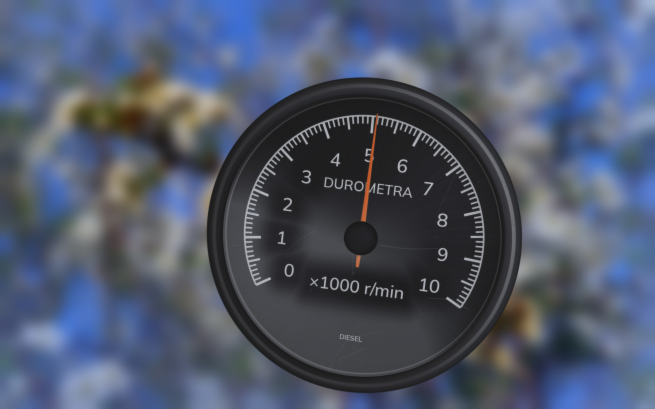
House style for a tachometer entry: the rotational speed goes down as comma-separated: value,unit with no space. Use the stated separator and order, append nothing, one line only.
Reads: 5100,rpm
